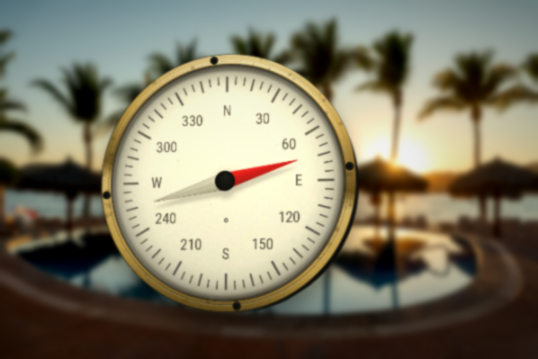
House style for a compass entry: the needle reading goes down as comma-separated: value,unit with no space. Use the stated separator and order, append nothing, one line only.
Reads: 75,°
